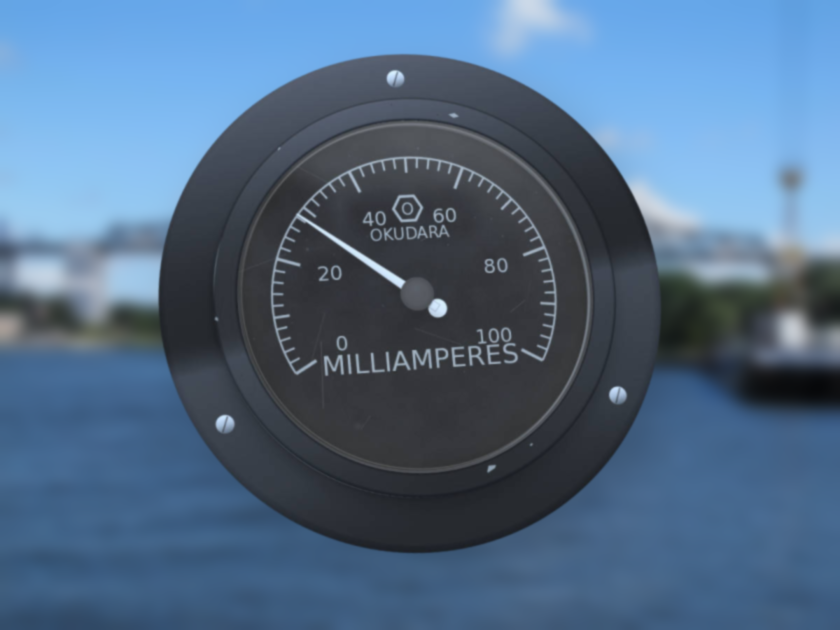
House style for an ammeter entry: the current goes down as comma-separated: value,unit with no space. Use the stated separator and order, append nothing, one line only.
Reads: 28,mA
